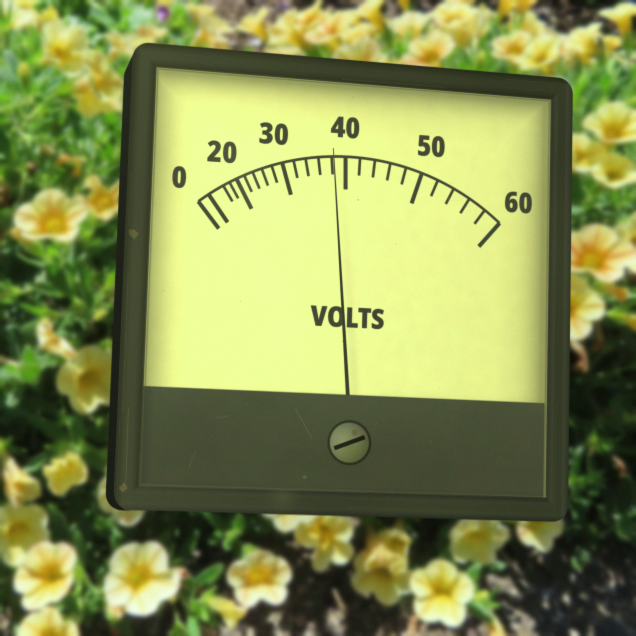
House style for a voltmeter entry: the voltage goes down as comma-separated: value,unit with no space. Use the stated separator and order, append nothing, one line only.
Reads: 38,V
